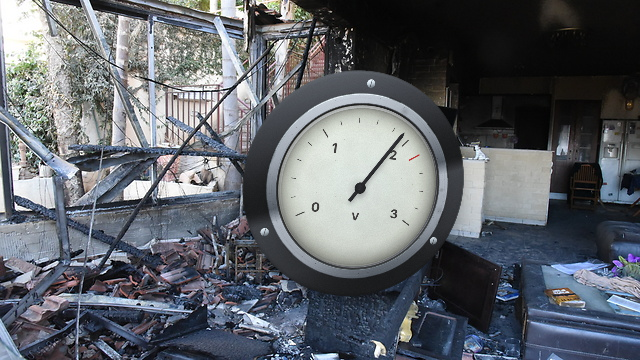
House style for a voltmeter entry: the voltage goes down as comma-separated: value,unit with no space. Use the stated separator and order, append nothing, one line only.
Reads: 1.9,V
